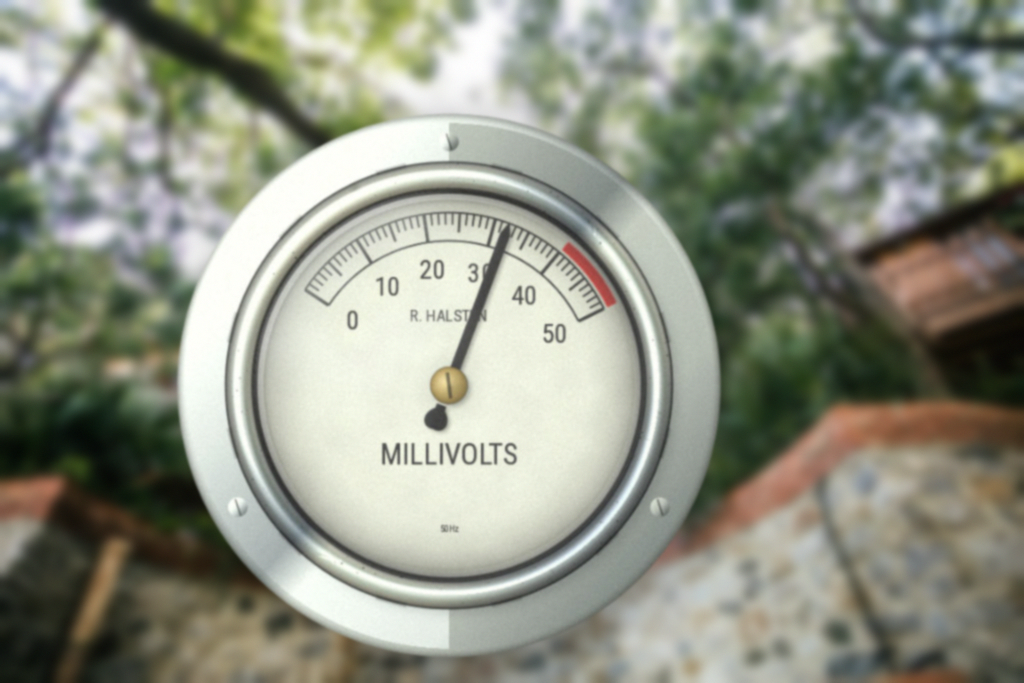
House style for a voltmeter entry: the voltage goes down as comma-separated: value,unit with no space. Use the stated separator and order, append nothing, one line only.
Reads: 32,mV
